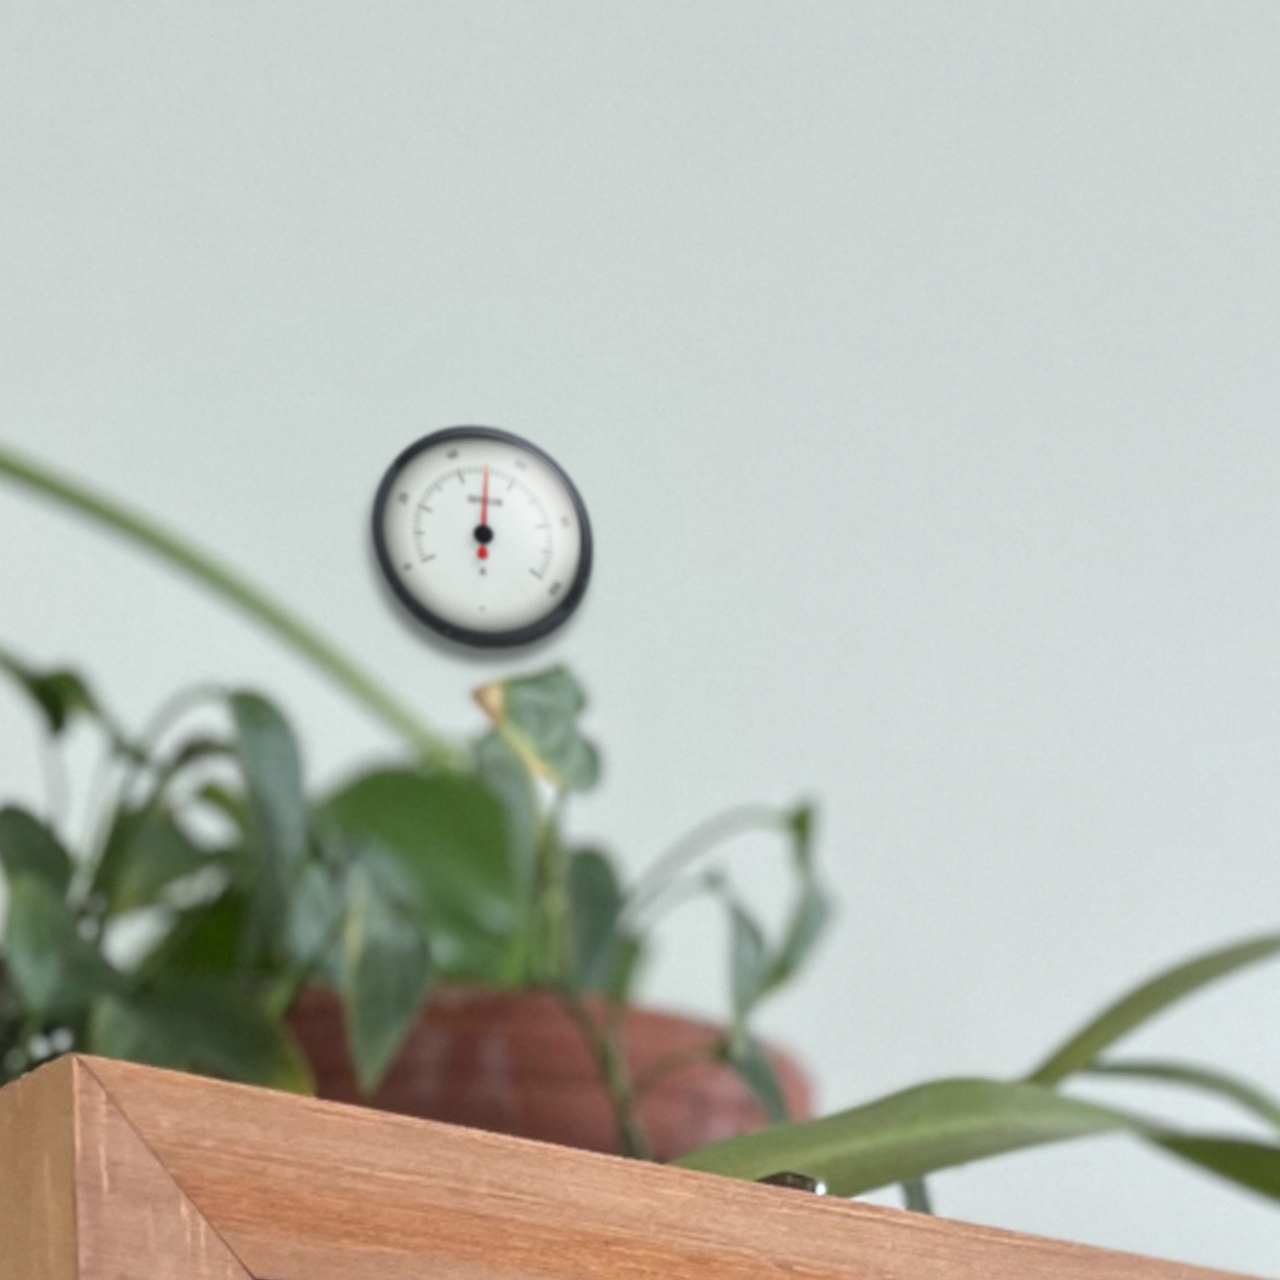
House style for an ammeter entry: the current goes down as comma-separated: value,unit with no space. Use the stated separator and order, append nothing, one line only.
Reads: 50,A
